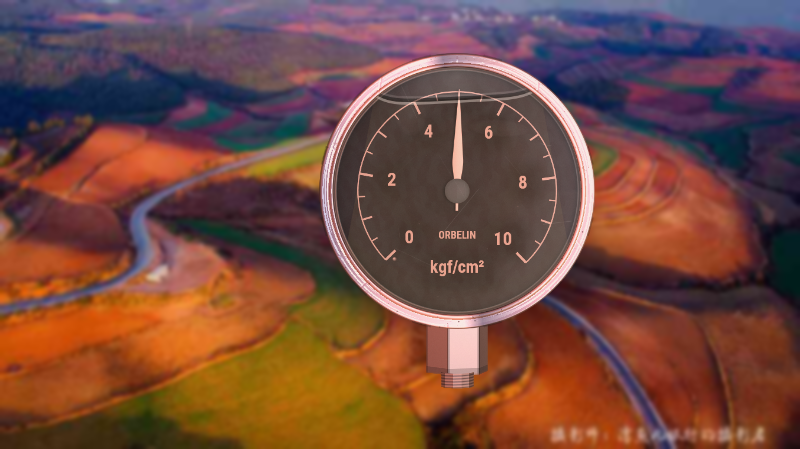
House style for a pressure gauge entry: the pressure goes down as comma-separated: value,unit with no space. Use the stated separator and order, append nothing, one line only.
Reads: 5,kg/cm²
